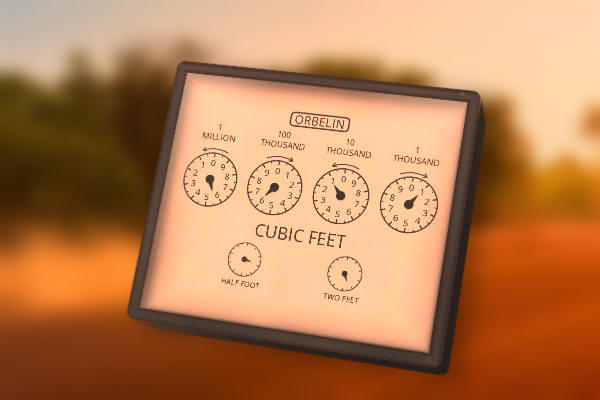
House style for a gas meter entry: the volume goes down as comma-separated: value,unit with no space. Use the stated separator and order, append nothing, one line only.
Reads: 561100,ft³
